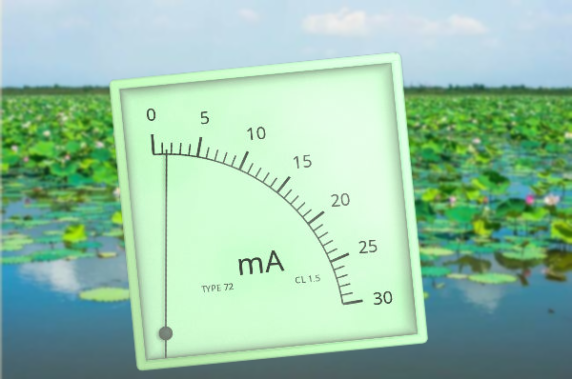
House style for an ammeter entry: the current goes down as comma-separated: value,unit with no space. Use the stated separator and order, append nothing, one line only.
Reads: 1.5,mA
